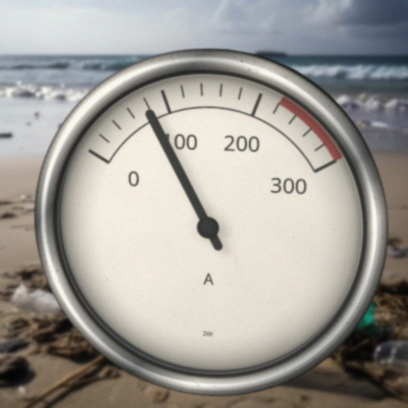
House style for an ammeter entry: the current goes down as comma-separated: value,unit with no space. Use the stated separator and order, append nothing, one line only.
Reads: 80,A
